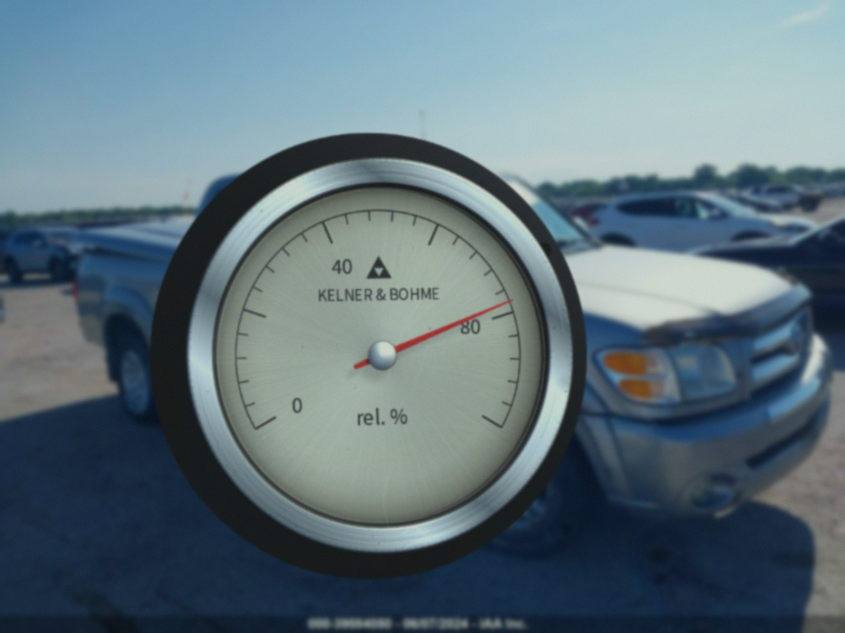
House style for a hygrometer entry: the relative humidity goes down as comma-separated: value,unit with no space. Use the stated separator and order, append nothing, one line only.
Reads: 78,%
